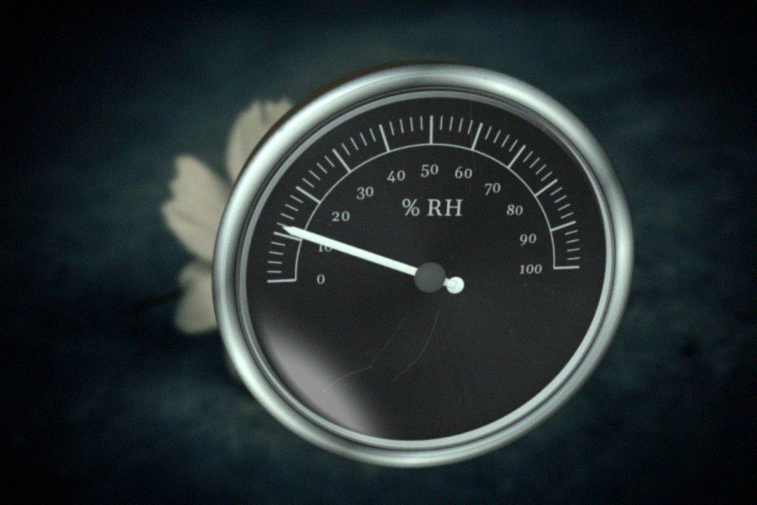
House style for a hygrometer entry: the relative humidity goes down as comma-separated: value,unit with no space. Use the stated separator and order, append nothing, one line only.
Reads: 12,%
